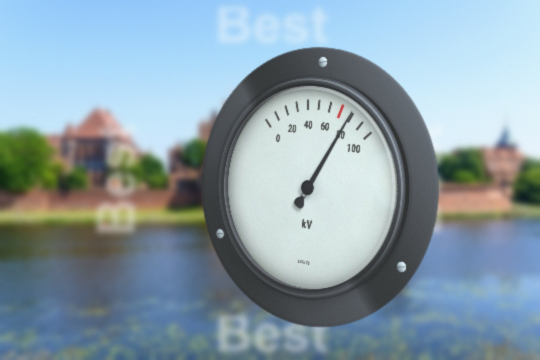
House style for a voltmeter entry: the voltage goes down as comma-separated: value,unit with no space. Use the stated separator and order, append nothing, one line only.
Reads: 80,kV
